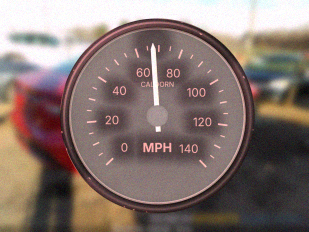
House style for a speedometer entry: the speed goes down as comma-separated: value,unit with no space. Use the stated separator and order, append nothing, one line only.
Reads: 67.5,mph
